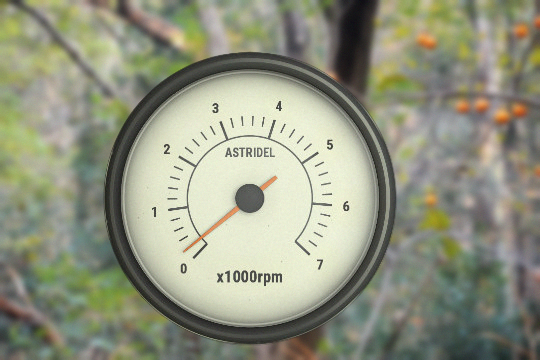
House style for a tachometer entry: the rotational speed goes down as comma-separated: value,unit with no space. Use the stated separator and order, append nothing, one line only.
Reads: 200,rpm
